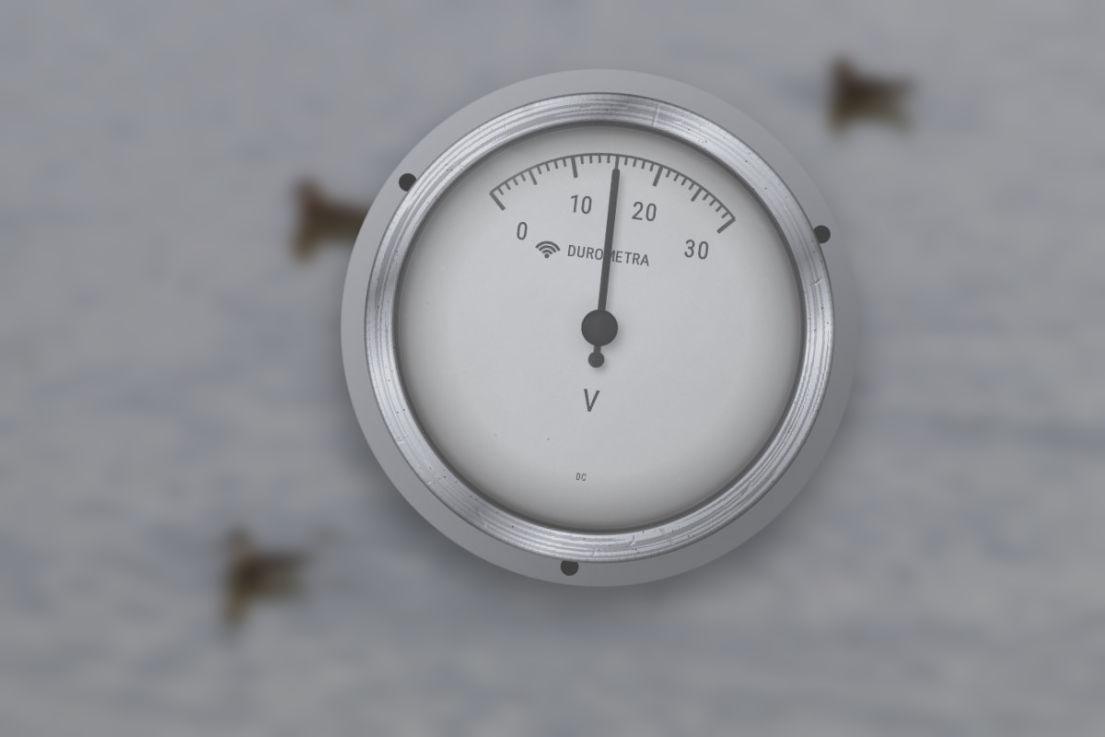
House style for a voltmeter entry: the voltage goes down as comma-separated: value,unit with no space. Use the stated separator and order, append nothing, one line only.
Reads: 15,V
